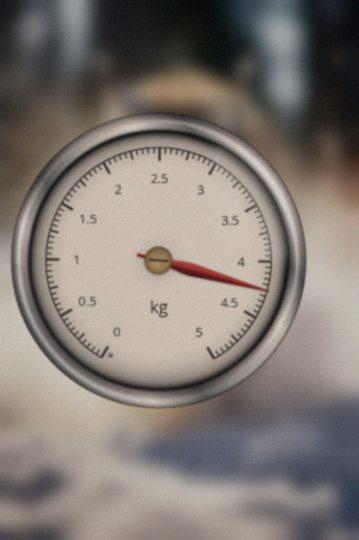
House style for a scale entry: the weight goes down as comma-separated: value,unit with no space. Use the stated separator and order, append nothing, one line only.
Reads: 4.25,kg
